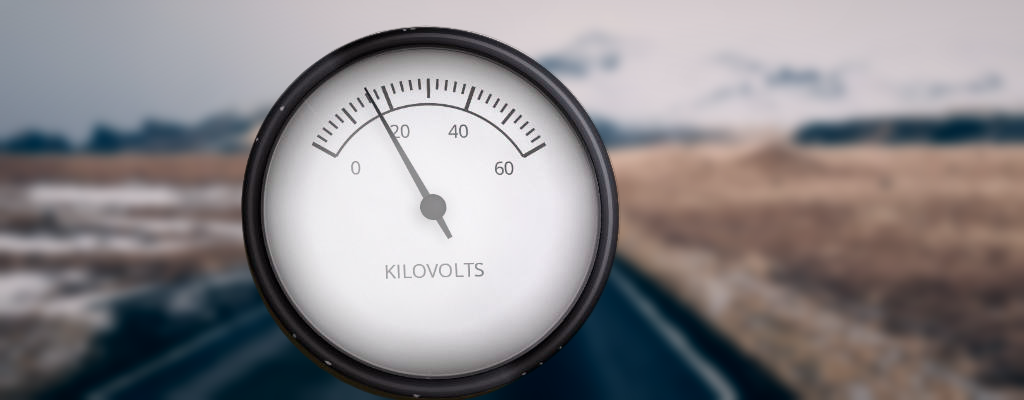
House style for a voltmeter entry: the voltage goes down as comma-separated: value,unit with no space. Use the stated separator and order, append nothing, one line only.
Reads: 16,kV
